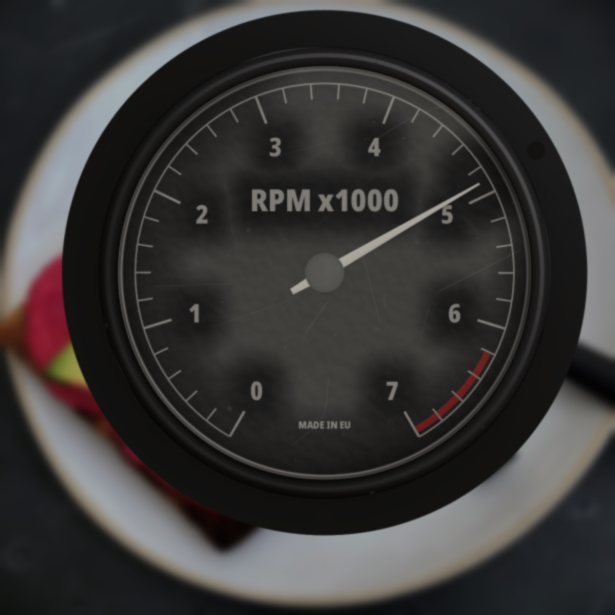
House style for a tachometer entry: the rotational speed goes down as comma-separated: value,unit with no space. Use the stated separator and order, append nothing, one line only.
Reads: 4900,rpm
